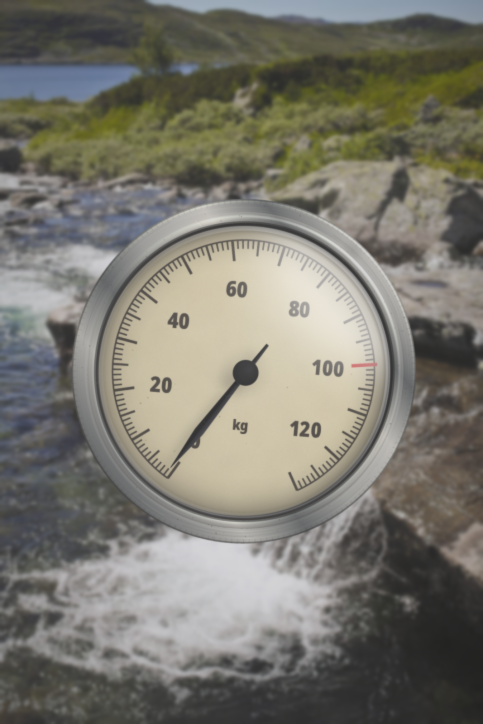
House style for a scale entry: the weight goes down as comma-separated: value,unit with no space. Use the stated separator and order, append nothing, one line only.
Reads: 1,kg
